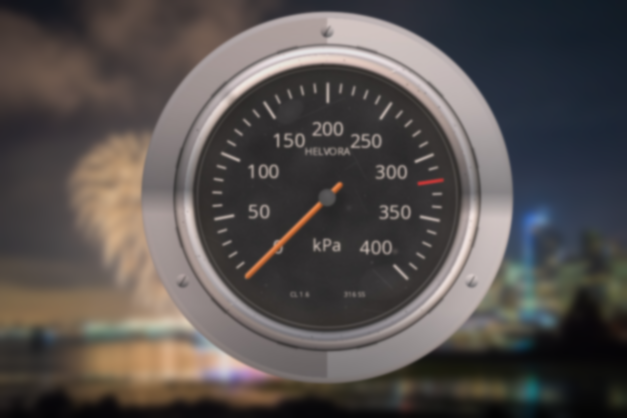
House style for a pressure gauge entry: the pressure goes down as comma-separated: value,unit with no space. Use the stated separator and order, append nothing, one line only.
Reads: 0,kPa
